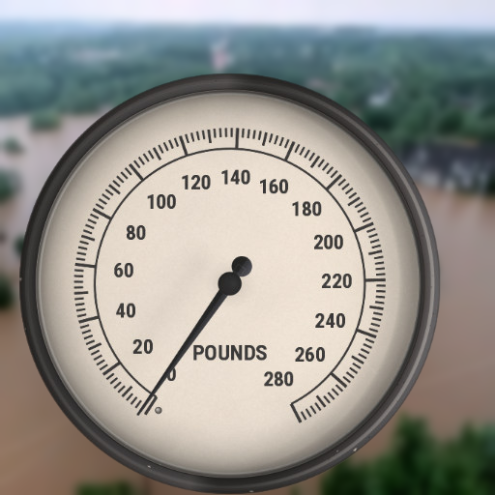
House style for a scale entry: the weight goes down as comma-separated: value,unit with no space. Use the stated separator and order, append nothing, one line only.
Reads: 2,lb
